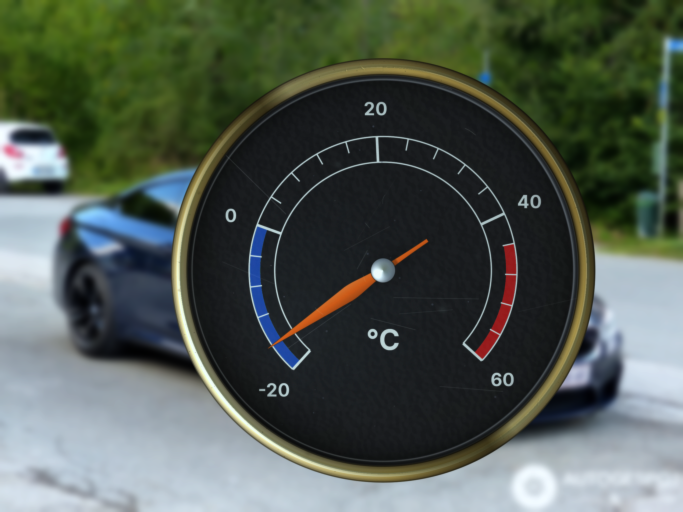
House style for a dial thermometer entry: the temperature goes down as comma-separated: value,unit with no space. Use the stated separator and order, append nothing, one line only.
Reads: -16,°C
